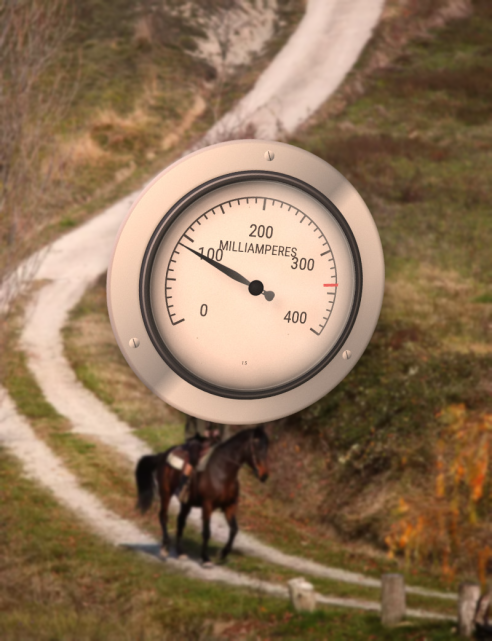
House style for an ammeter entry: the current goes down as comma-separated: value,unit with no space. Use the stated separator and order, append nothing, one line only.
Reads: 90,mA
